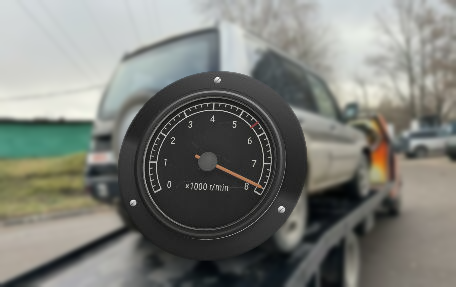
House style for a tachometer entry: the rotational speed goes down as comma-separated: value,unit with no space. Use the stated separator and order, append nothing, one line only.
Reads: 7800,rpm
